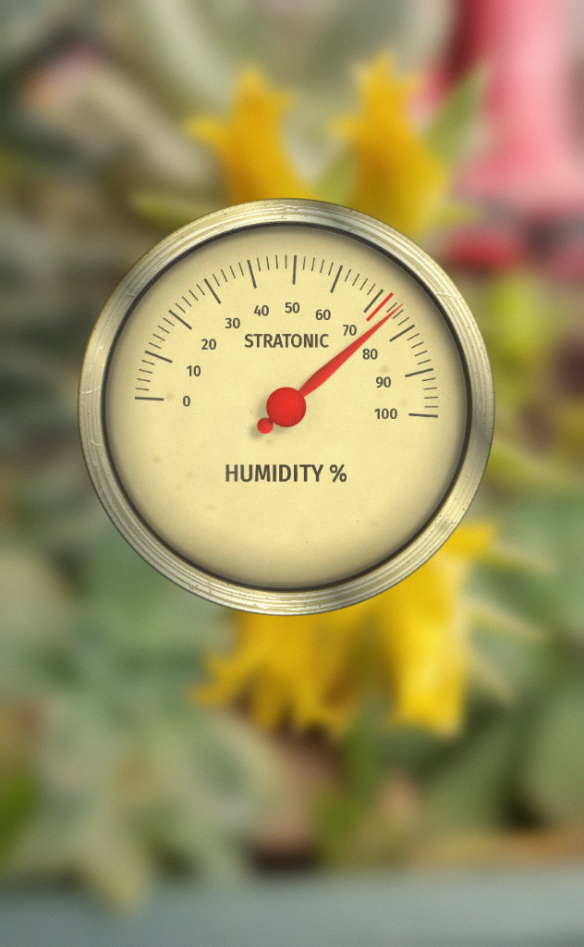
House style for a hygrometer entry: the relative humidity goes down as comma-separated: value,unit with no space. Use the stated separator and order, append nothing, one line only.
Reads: 75,%
